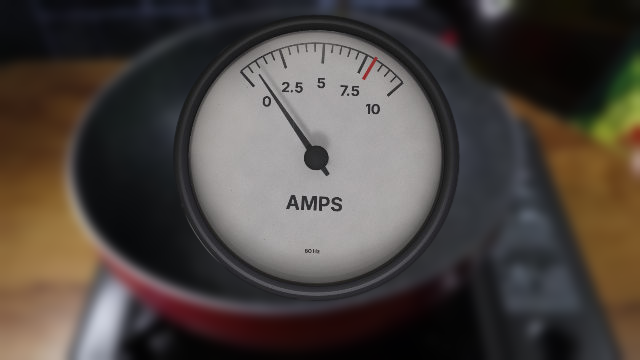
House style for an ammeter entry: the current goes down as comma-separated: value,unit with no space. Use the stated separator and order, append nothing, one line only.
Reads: 0.75,A
